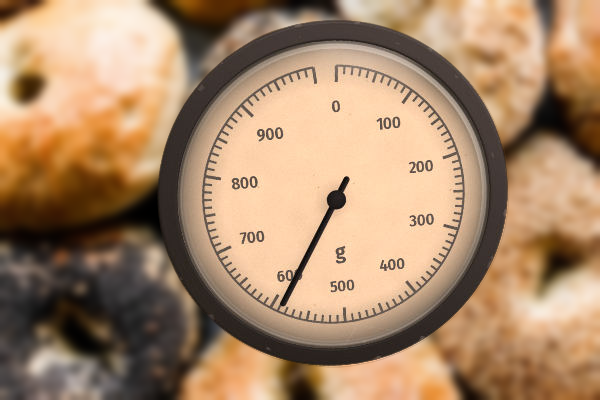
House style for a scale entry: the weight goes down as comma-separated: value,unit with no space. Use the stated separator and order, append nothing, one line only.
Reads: 590,g
